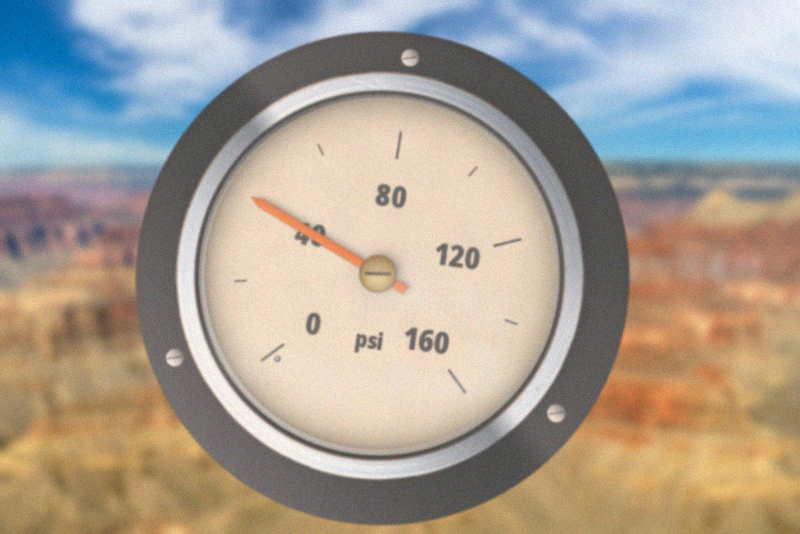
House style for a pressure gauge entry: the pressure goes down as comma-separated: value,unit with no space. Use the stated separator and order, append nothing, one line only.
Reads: 40,psi
